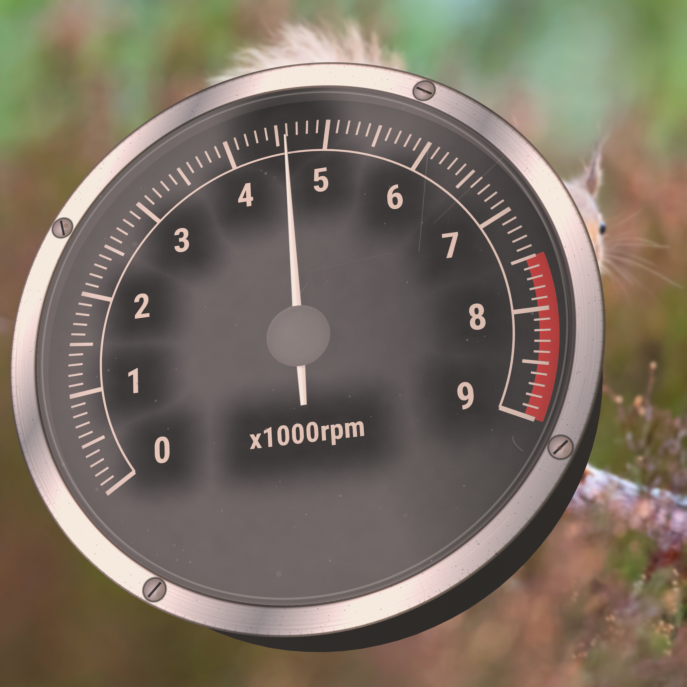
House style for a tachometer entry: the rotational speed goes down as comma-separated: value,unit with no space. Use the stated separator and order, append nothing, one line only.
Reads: 4600,rpm
